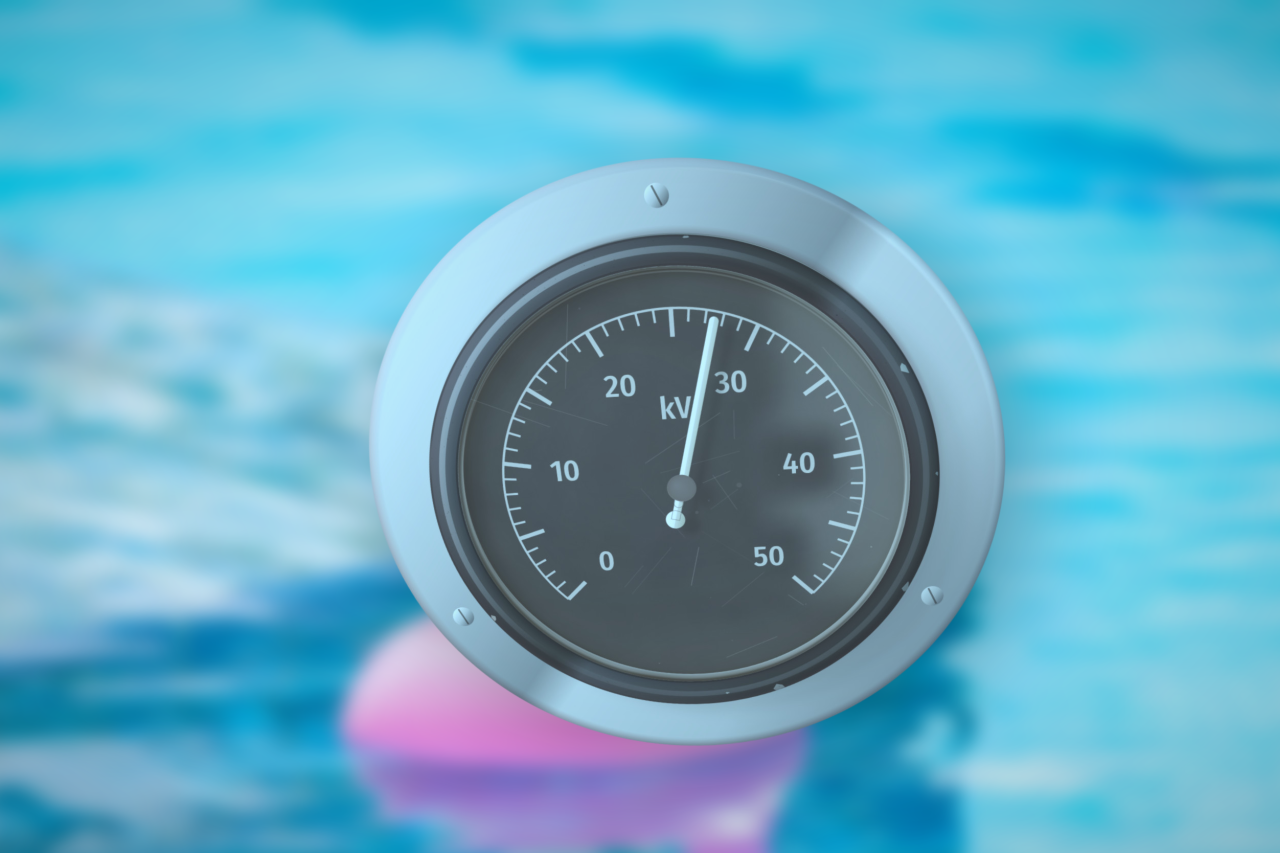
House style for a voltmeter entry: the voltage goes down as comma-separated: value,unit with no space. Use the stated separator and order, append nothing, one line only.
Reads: 27.5,kV
